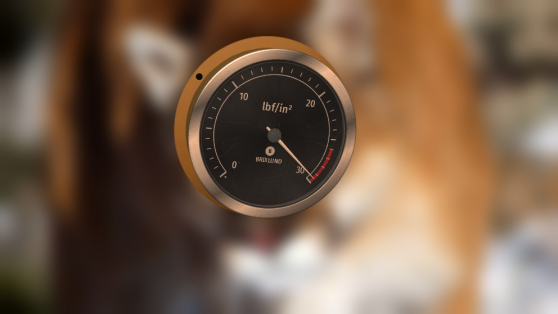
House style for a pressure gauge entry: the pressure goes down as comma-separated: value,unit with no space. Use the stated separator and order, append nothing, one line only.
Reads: 29.5,psi
